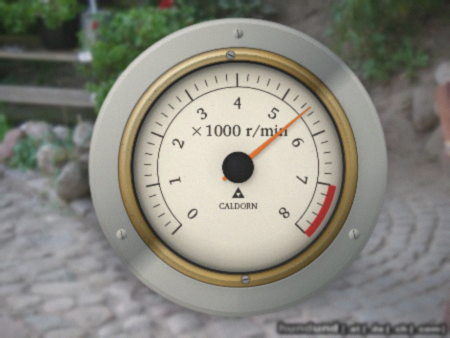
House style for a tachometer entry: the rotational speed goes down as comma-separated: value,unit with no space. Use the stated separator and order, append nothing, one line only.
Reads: 5500,rpm
